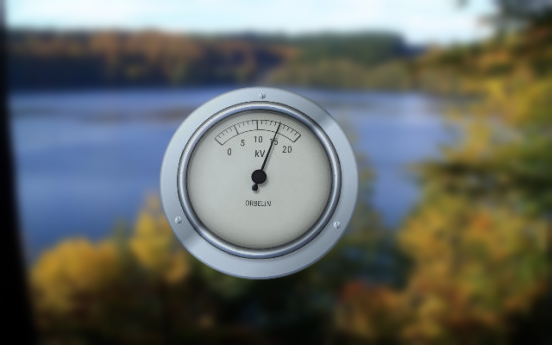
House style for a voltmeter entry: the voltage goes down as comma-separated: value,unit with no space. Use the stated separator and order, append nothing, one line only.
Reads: 15,kV
